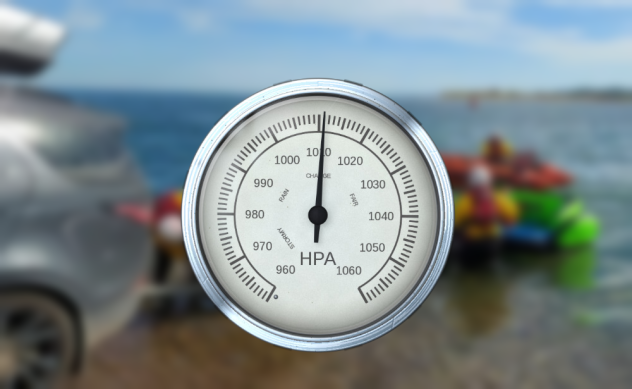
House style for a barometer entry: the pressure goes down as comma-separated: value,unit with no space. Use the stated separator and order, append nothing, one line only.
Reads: 1011,hPa
